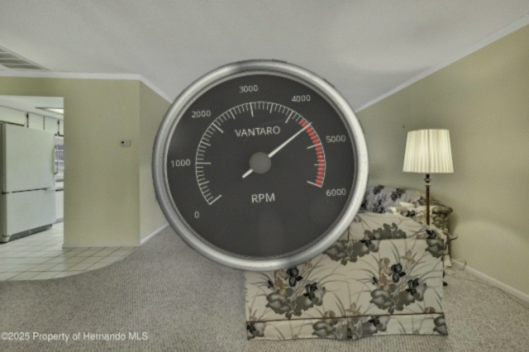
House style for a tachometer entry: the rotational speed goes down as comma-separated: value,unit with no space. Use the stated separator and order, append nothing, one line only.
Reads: 4500,rpm
